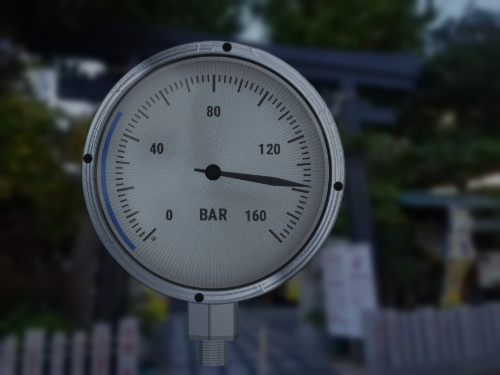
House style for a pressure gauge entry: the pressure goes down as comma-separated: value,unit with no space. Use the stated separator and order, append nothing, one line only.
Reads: 138,bar
